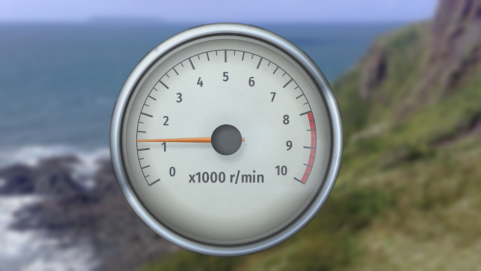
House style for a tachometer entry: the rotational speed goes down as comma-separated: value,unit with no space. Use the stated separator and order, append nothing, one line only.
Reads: 1250,rpm
